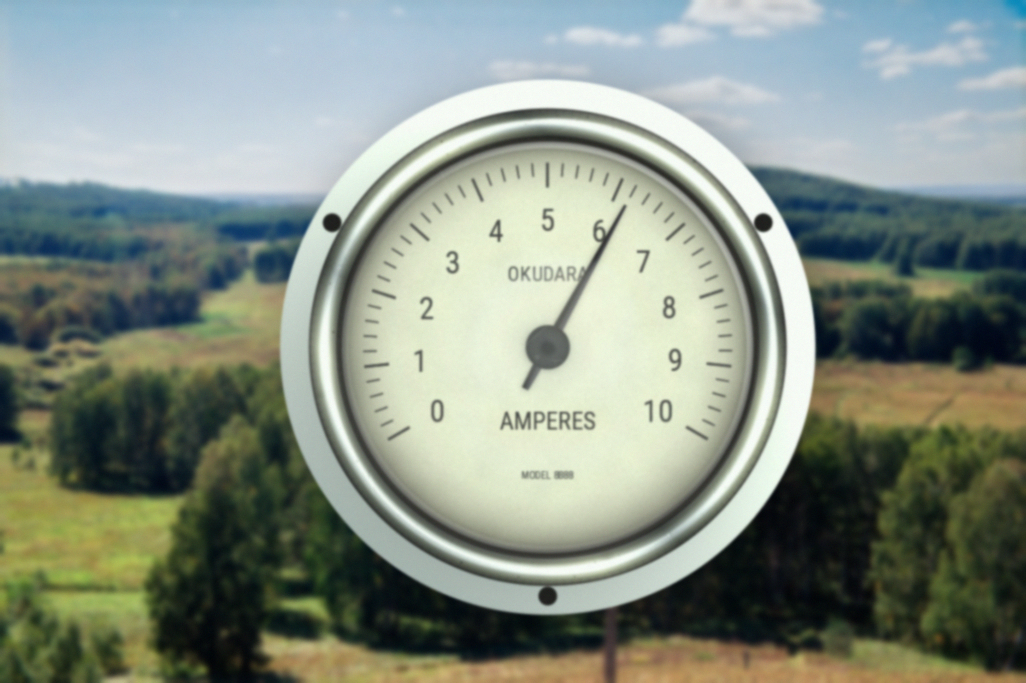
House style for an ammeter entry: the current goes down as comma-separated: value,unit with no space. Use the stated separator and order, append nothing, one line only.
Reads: 6.2,A
